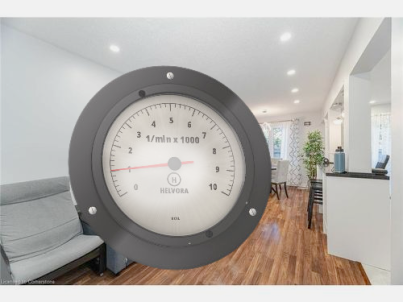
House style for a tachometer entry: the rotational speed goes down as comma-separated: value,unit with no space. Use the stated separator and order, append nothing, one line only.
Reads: 1000,rpm
